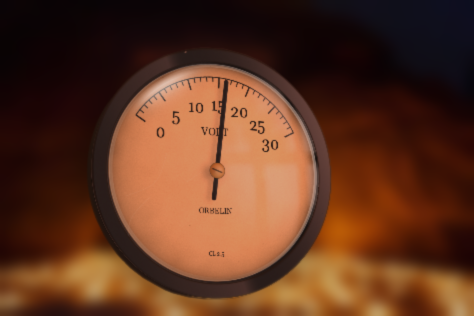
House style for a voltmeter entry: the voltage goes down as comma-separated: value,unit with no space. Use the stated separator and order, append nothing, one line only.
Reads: 16,V
